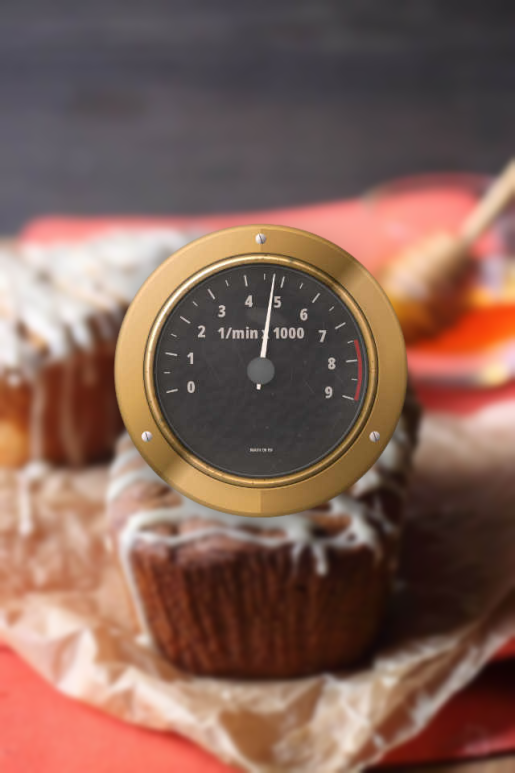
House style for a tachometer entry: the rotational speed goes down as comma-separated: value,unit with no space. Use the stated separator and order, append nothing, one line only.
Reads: 4750,rpm
